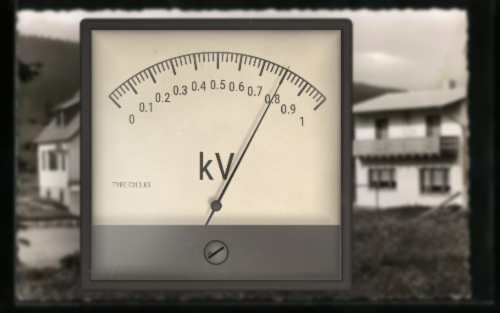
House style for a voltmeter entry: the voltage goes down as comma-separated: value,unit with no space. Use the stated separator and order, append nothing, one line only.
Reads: 0.8,kV
